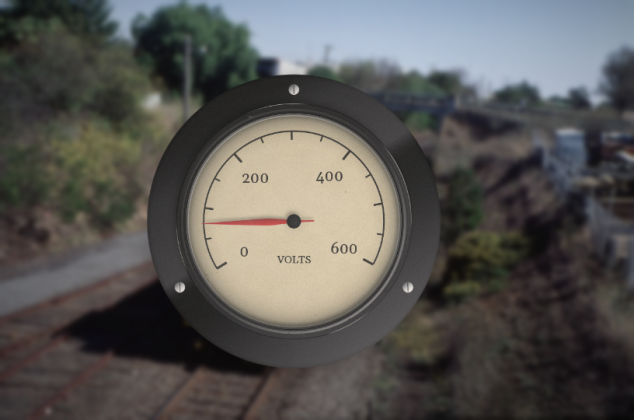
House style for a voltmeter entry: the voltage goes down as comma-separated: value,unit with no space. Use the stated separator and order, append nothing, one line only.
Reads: 75,V
